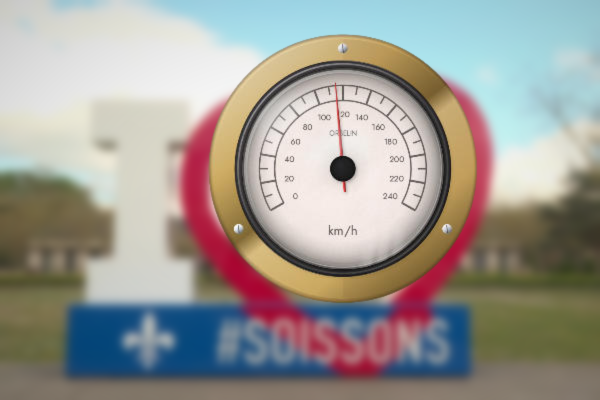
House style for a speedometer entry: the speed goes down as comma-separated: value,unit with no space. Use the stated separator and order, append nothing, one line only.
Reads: 115,km/h
